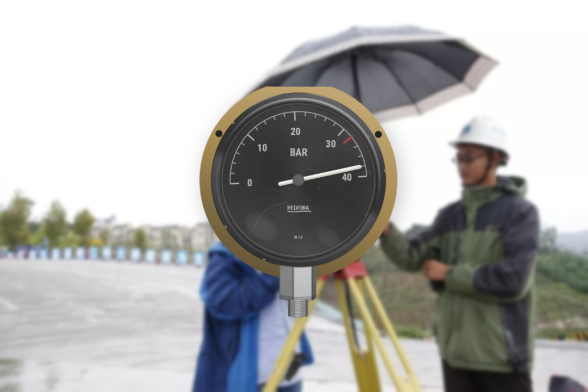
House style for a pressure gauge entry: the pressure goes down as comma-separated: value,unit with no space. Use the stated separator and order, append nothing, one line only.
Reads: 38,bar
